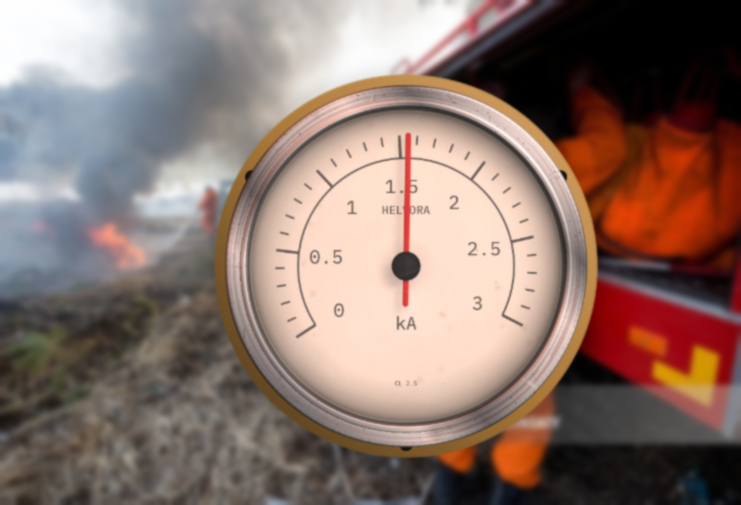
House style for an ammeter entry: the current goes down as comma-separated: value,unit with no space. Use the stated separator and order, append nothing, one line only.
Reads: 1.55,kA
